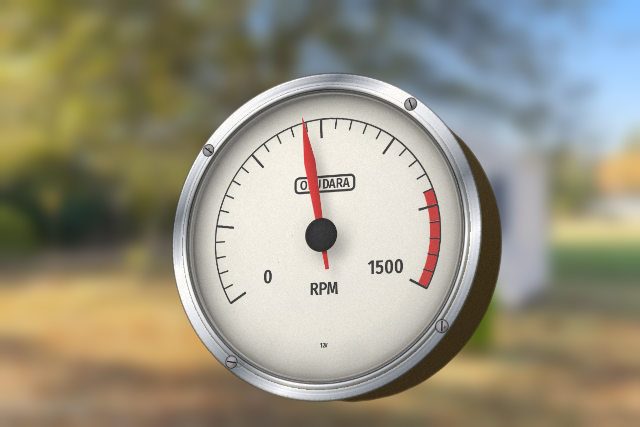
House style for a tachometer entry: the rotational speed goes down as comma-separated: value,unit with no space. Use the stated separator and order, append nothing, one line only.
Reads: 700,rpm
